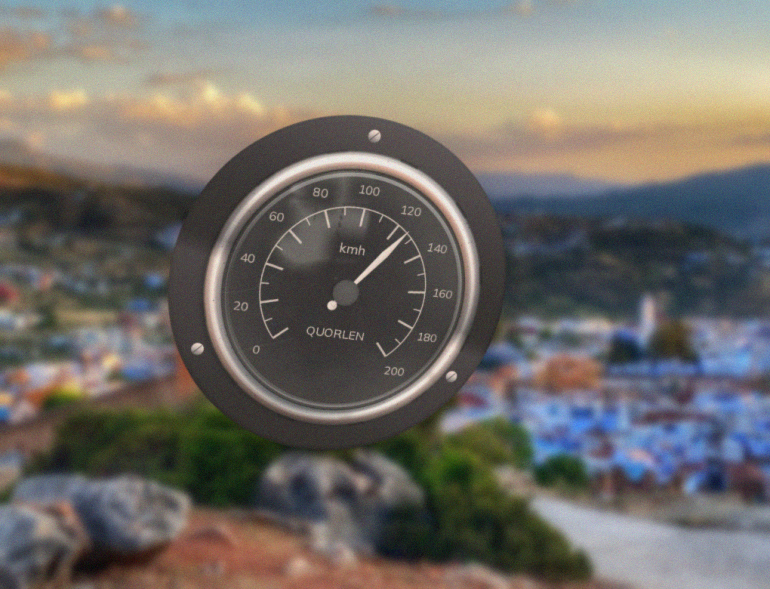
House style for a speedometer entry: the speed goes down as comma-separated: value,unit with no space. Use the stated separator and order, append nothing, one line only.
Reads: 125,km/h
